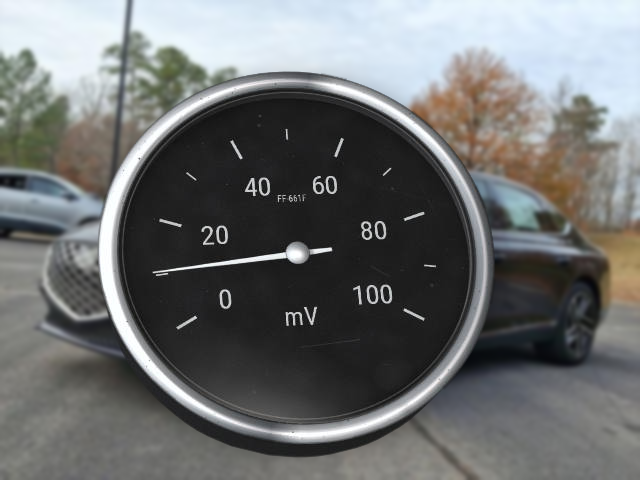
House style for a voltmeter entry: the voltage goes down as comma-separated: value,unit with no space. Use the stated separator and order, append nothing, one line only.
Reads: 10,mV
